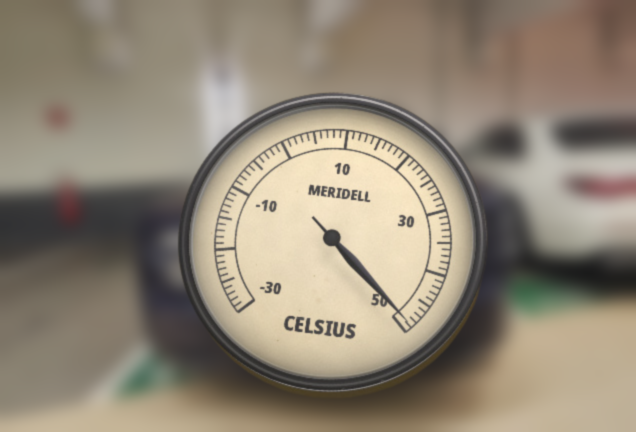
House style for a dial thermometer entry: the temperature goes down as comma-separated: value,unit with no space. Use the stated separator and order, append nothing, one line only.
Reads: 49,°C
